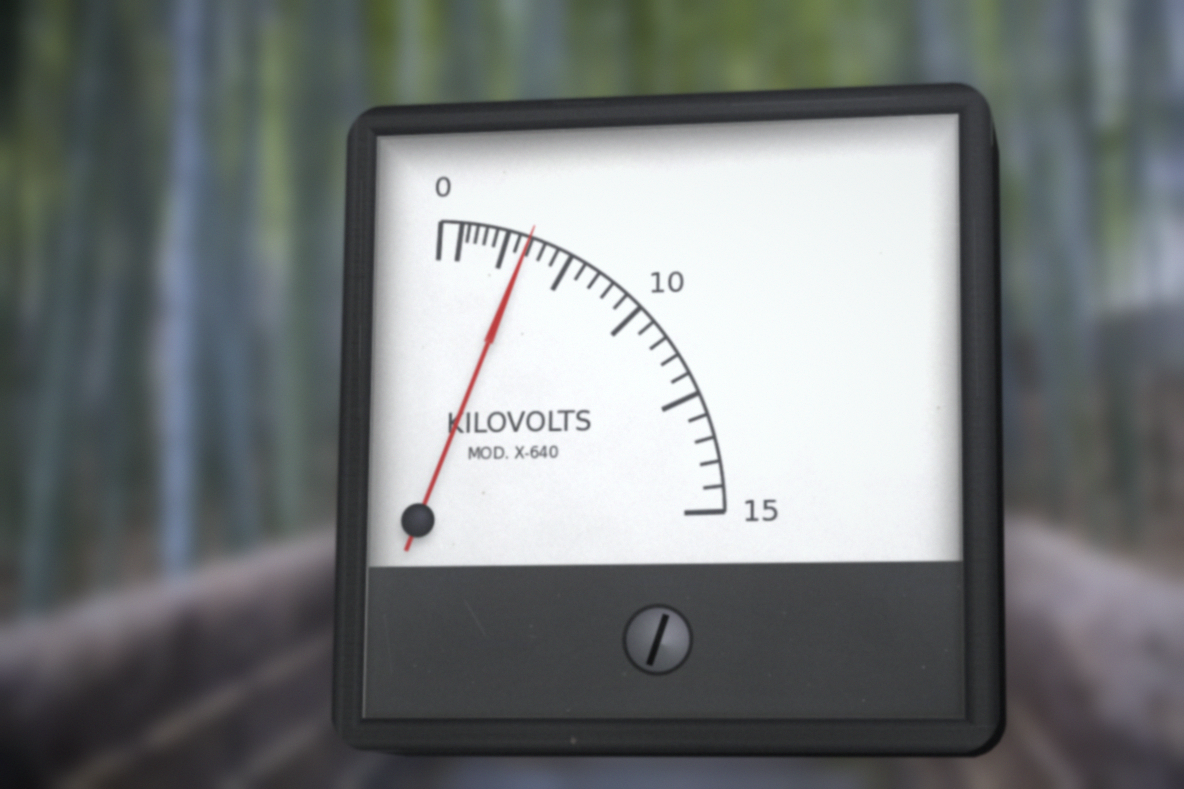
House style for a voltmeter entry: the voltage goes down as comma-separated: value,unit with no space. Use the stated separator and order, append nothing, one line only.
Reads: 6,kV
